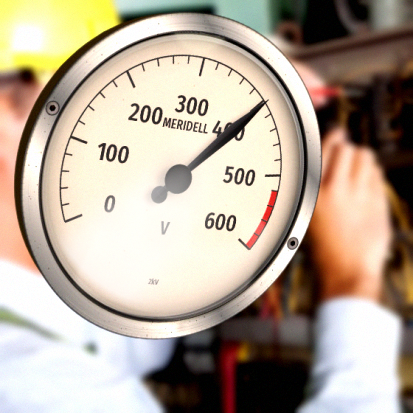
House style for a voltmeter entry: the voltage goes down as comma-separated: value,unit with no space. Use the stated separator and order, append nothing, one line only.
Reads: 400,V
